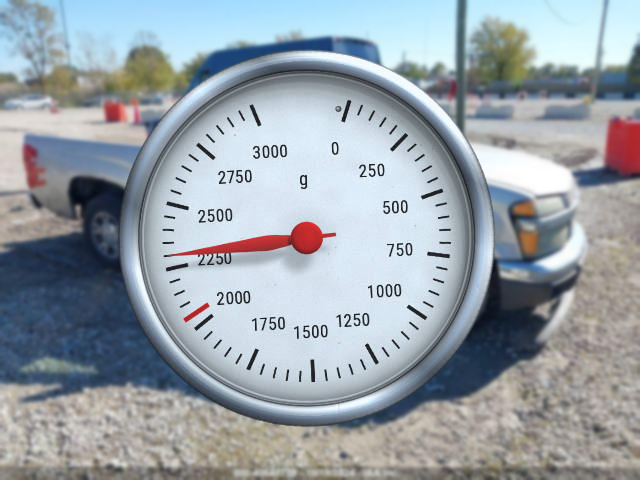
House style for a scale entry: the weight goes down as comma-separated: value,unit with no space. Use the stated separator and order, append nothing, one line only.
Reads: 2300,g
